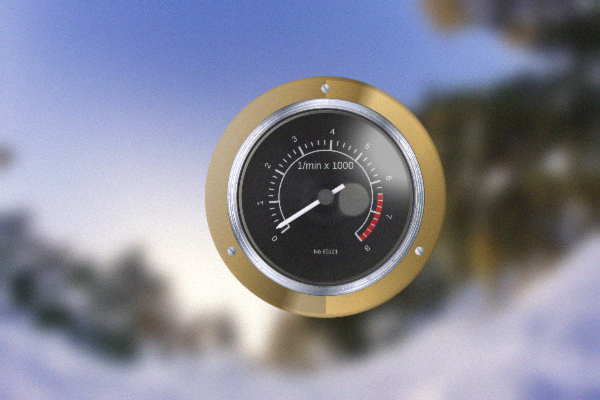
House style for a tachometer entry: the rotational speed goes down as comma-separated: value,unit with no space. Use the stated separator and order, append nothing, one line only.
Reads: 200,rpm
